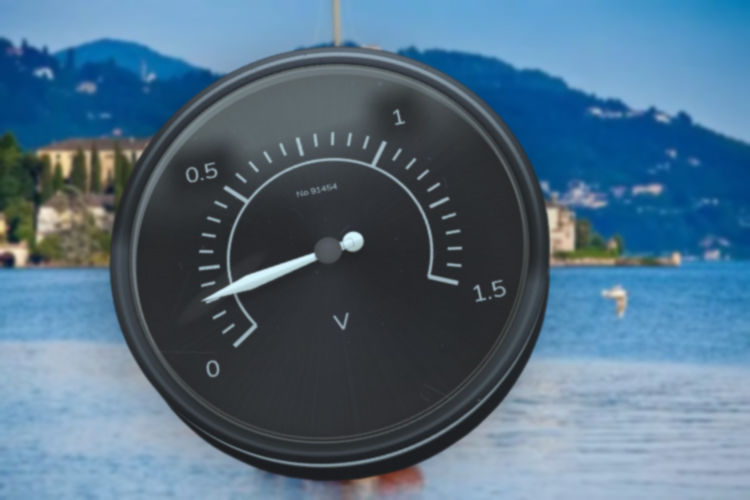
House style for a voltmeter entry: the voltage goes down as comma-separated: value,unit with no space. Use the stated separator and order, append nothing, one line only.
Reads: 0.15,V
